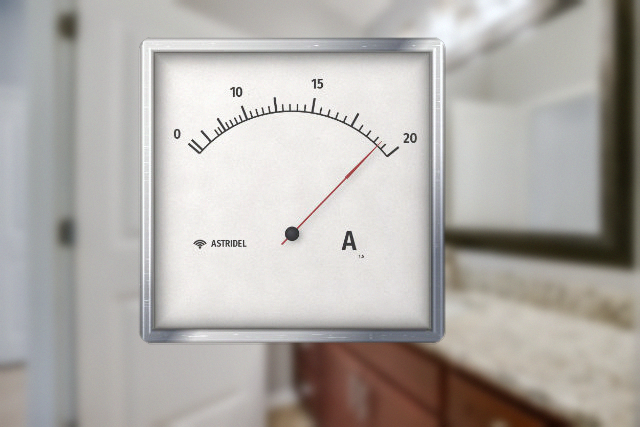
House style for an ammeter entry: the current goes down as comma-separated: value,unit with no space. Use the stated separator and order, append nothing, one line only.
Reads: 19.25,A
